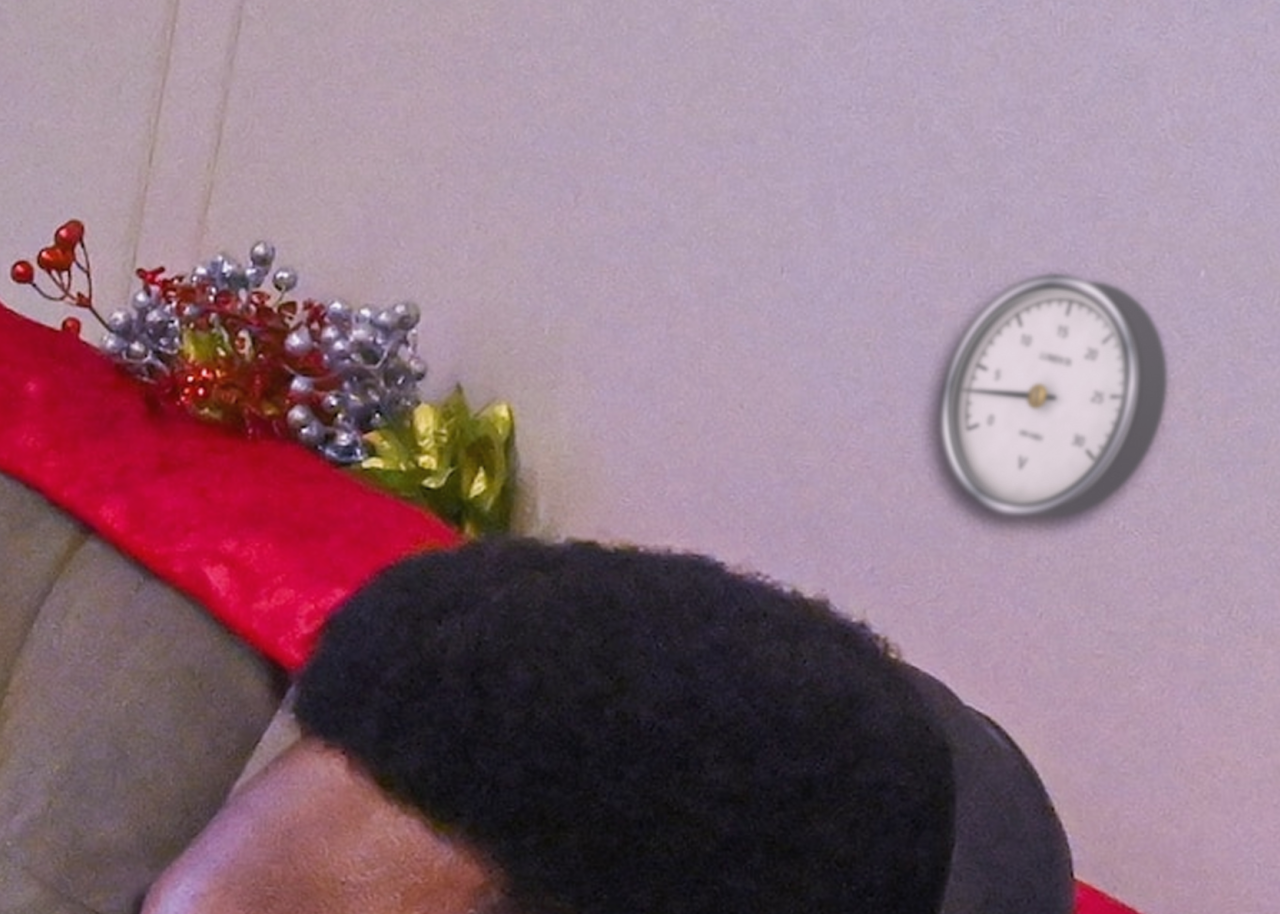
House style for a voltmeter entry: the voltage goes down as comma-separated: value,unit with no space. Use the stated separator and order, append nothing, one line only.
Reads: 3,V
